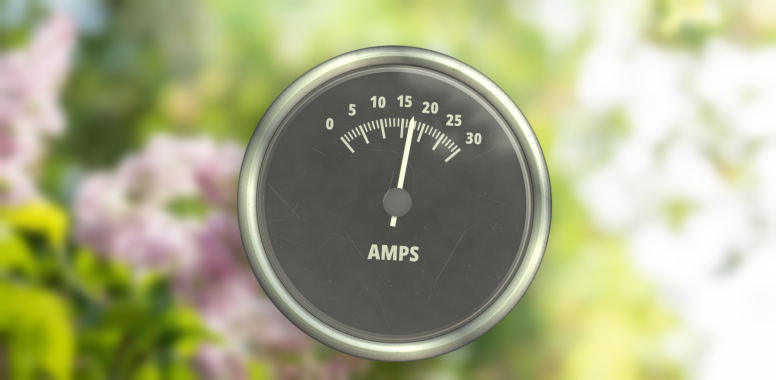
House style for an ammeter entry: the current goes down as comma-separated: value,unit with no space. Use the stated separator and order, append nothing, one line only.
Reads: 17,A
